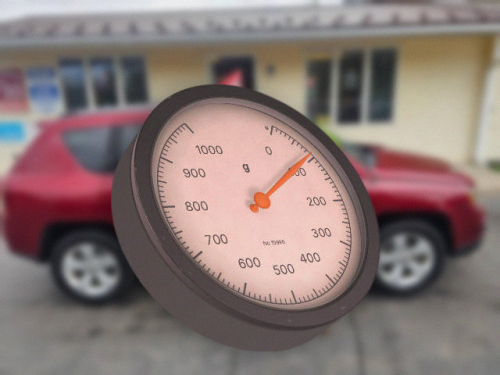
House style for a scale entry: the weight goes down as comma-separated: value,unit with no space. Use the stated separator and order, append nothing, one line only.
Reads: 90,g
